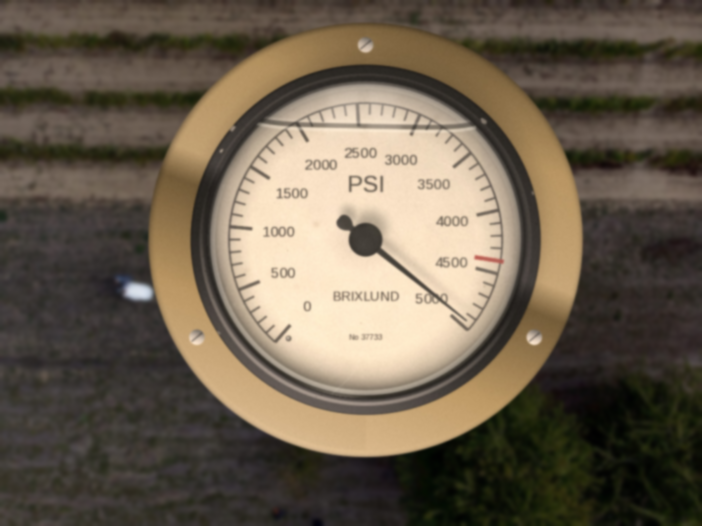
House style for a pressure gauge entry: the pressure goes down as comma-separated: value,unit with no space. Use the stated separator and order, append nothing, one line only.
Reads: 4950,psi
